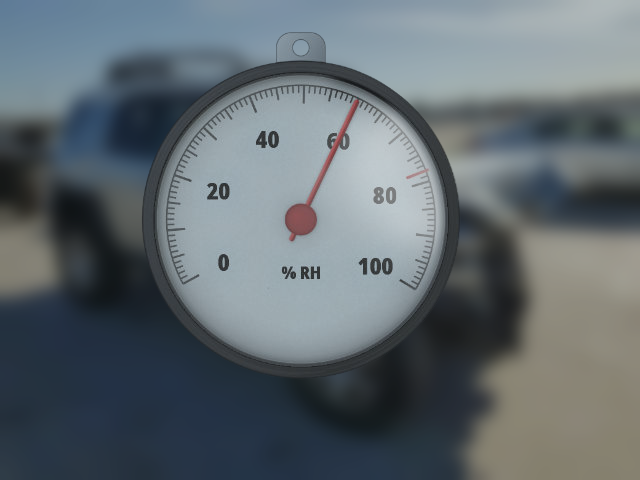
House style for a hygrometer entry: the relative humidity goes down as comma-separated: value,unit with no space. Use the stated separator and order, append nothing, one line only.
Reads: 60,%
